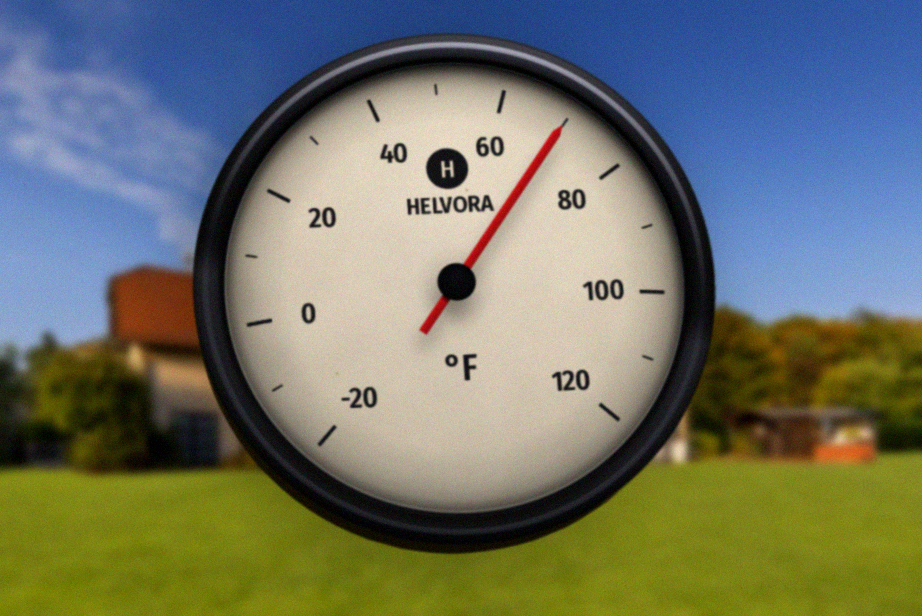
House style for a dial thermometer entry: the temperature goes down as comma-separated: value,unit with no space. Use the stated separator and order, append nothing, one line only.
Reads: 70,°F
